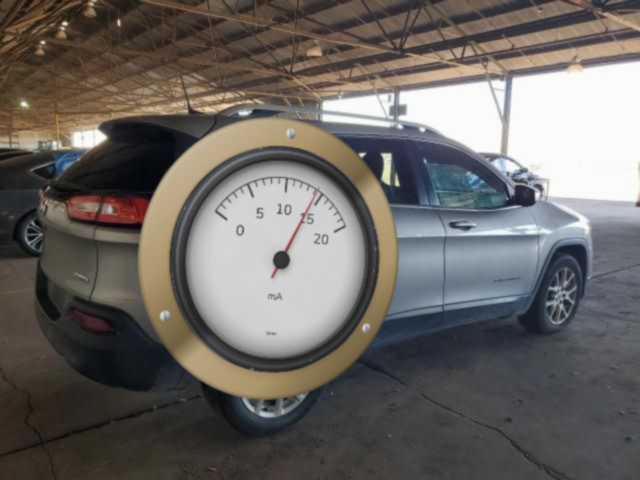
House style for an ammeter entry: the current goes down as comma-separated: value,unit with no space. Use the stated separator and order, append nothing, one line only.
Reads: 14,mA
